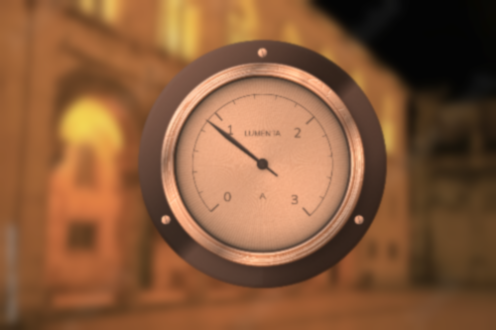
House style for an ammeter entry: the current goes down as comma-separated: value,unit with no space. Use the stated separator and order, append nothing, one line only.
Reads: 0.9,A
